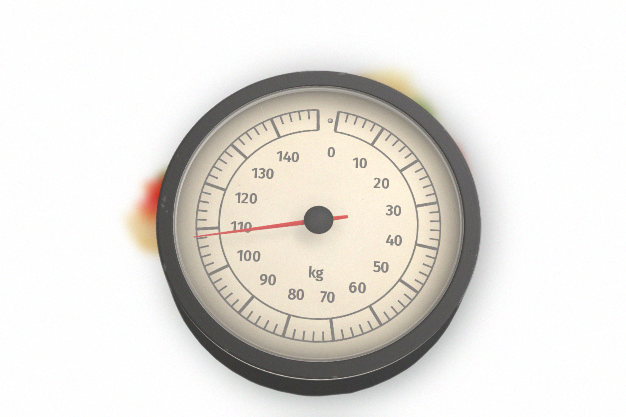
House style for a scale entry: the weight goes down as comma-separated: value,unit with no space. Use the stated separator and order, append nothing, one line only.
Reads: 108,kg
